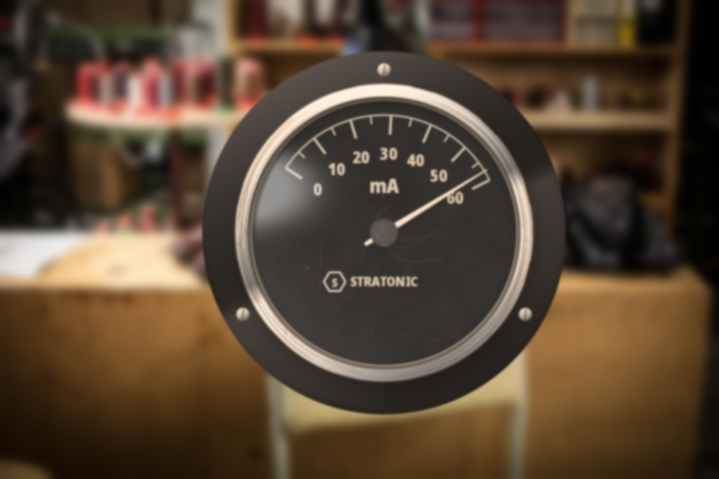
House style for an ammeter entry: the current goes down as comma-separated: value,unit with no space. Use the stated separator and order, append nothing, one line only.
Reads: 57.5,mA
